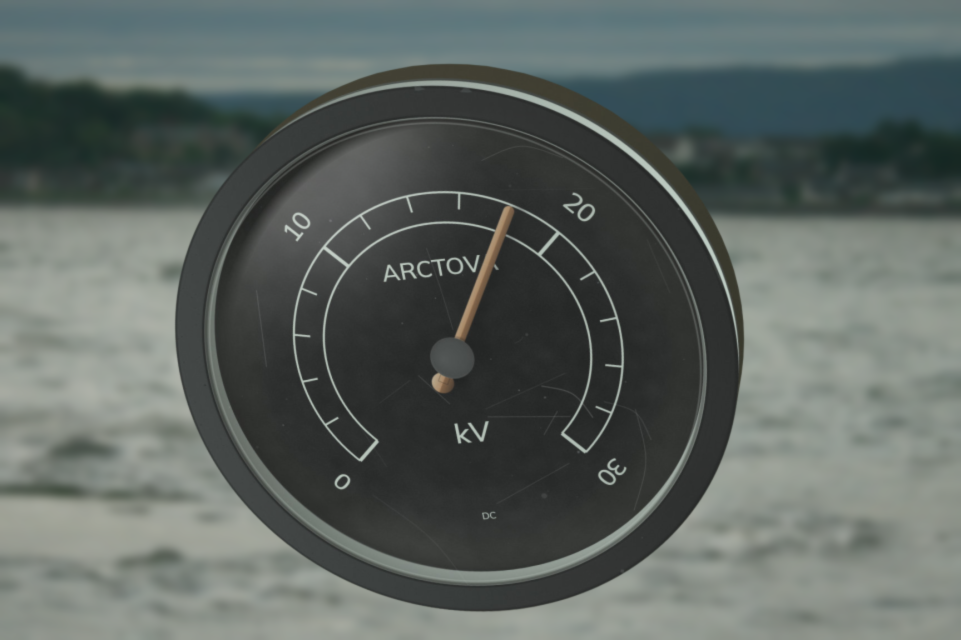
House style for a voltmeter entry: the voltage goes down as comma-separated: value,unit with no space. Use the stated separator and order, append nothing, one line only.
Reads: 18,kV
